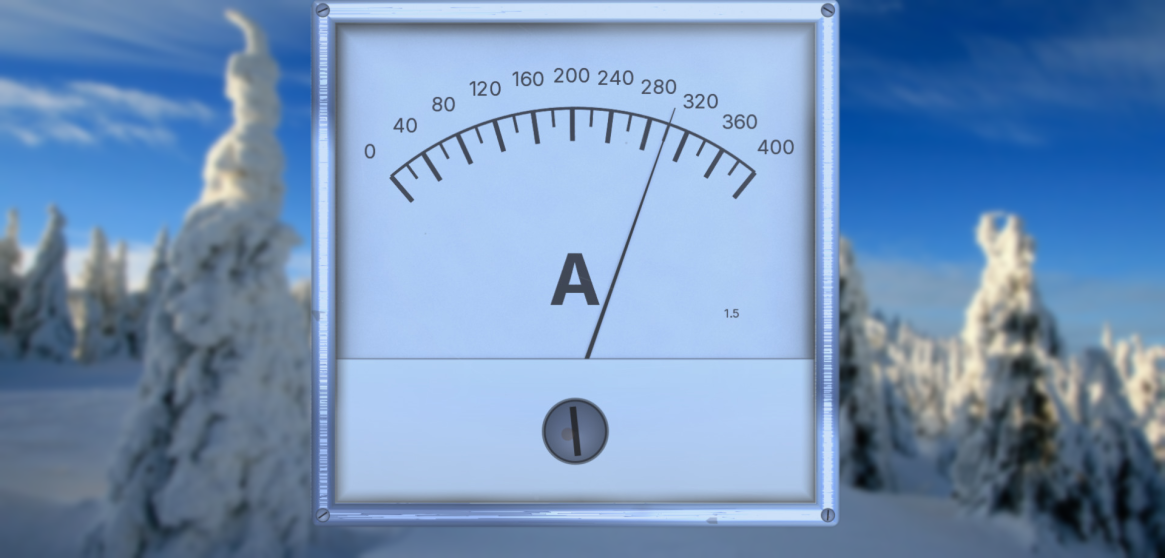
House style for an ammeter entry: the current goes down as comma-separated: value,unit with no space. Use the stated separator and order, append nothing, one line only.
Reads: 300,A
